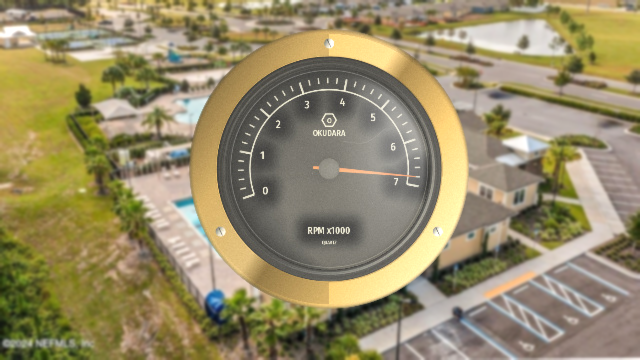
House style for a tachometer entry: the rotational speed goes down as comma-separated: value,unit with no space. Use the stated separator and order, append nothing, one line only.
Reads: 6800,rpm
